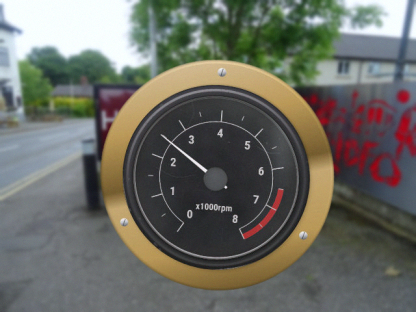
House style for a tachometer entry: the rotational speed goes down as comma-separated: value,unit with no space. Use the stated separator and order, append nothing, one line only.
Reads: 2500,rpm
